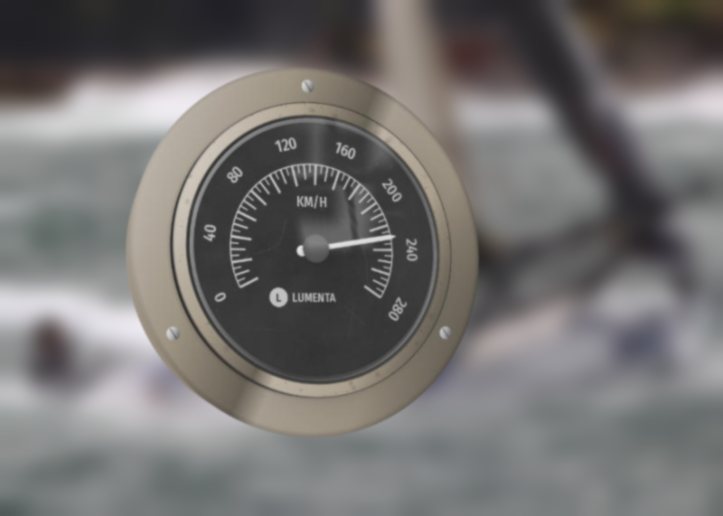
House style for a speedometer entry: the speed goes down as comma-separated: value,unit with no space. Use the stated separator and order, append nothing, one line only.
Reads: 230,km/h
